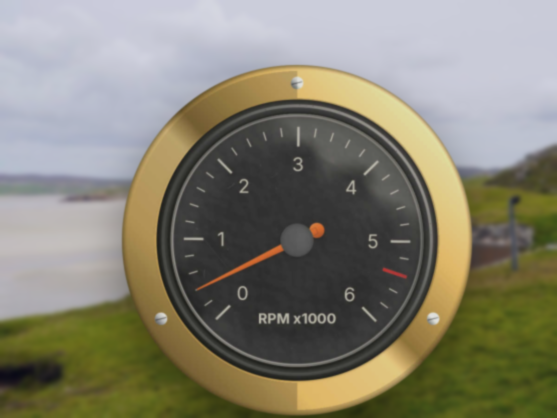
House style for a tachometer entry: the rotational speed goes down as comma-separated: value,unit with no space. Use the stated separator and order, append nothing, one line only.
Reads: 400,rpm
